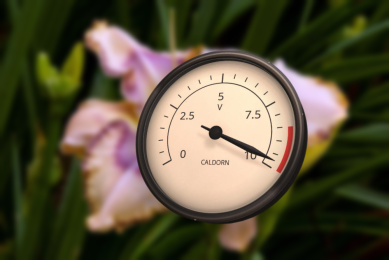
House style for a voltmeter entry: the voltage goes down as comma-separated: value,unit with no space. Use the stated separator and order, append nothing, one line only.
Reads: 9.75,V
